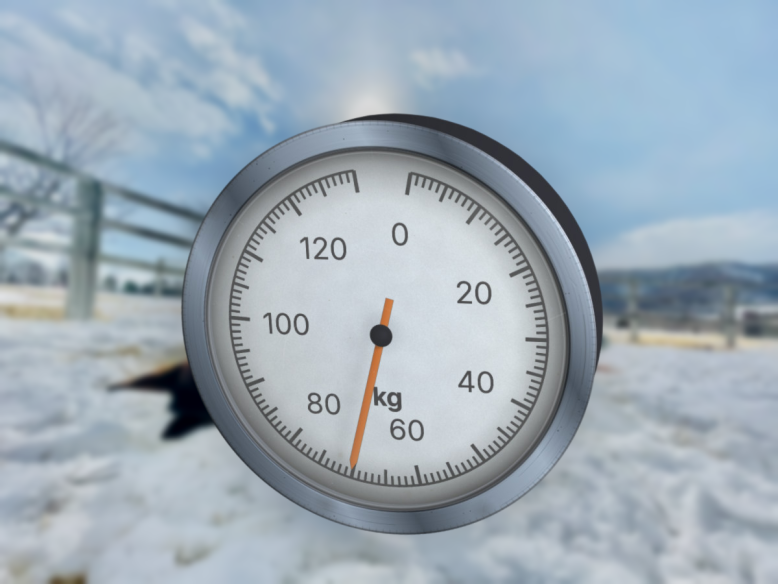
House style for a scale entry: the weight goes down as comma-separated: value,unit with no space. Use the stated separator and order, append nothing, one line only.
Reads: 70,kg
